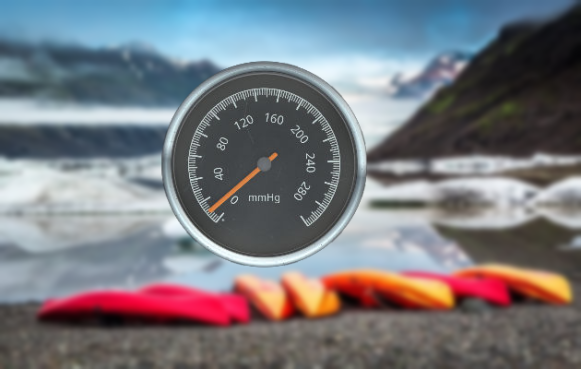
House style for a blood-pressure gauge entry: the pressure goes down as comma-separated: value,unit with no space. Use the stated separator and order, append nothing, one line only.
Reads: 10,mmHg
